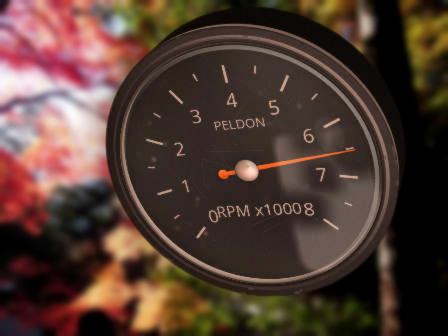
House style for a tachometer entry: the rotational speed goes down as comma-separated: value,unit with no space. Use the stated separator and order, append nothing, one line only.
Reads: 6500,rpm
